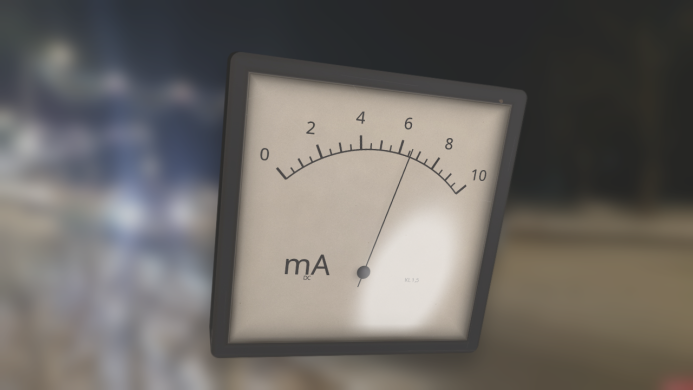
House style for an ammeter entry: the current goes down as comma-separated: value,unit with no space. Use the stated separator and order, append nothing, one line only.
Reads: 6.5,mA
